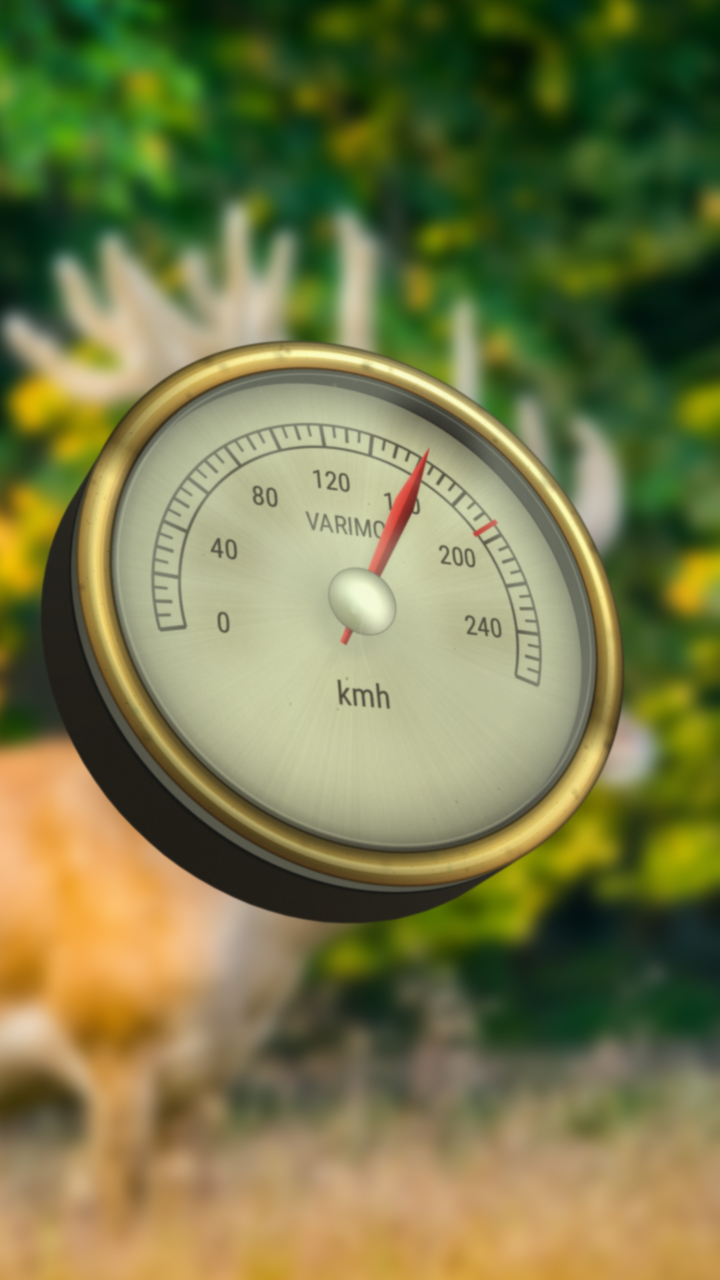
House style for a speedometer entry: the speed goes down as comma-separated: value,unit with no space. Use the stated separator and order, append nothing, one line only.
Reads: 160,km/h
